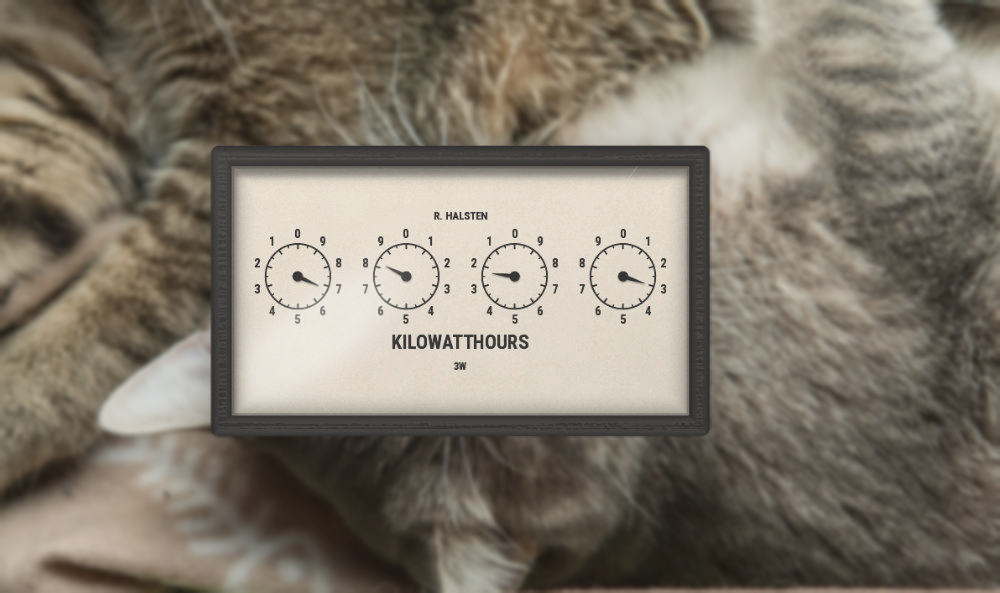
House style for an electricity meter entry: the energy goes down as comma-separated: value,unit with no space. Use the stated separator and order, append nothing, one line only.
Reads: 6823,kWh
